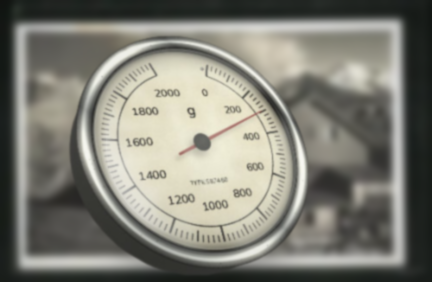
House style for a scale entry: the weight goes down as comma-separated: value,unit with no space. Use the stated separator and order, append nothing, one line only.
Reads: 300,g
